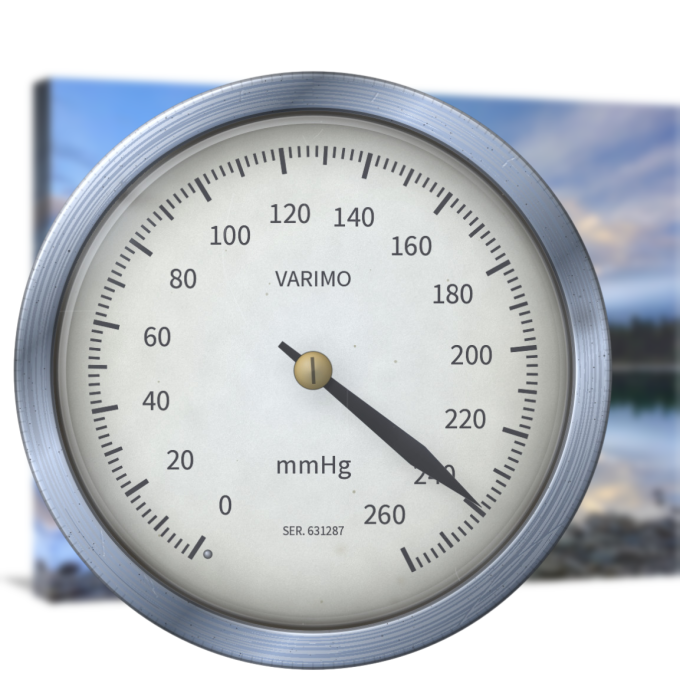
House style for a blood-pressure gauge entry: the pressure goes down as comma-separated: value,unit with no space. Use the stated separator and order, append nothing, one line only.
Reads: 239,mmHg
